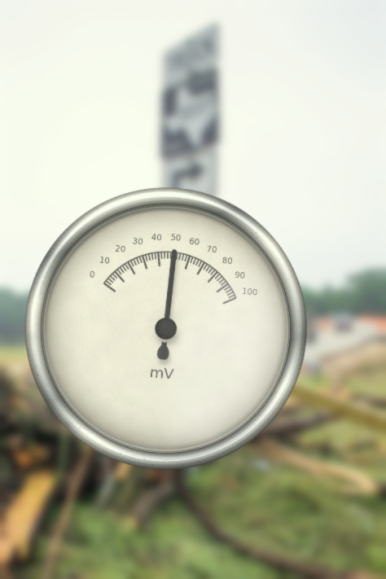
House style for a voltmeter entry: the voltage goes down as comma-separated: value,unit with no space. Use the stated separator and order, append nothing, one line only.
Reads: 50,mV
